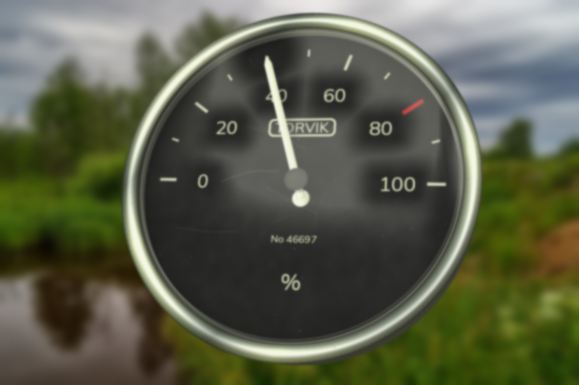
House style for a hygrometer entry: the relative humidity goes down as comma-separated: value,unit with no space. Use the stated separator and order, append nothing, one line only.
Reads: 40,%
